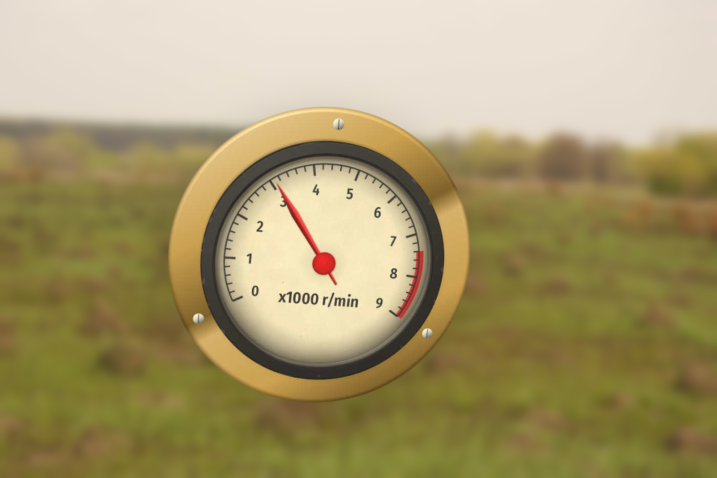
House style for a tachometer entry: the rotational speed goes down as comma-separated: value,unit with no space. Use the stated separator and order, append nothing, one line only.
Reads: 3100,rpm
